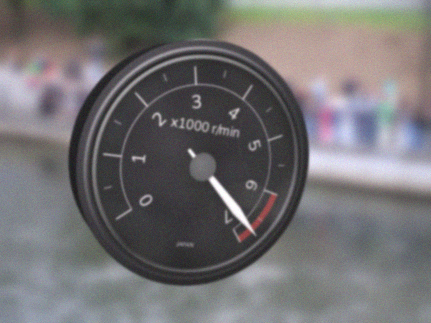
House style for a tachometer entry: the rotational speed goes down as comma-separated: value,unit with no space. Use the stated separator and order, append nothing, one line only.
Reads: 6750,rpm
